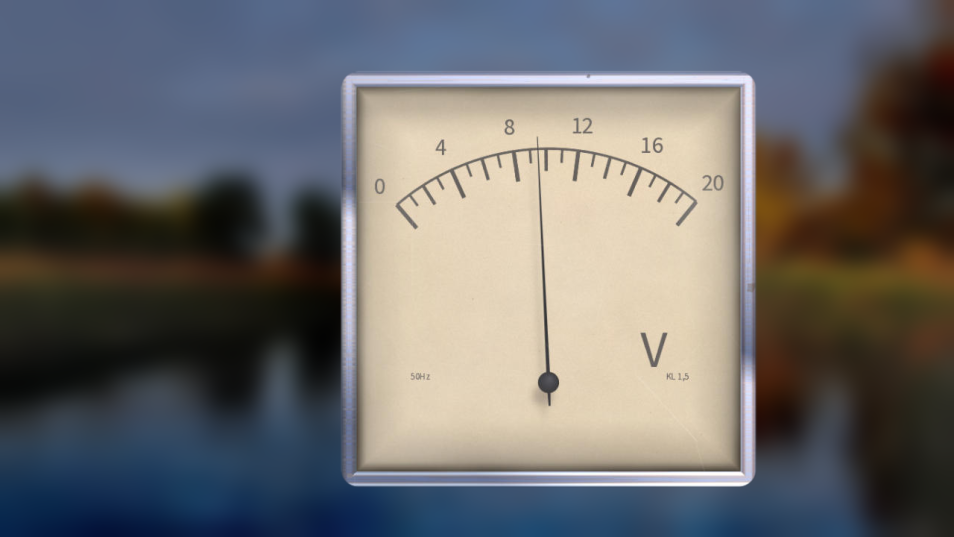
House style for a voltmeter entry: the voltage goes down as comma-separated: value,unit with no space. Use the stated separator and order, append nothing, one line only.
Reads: 9.5,V
